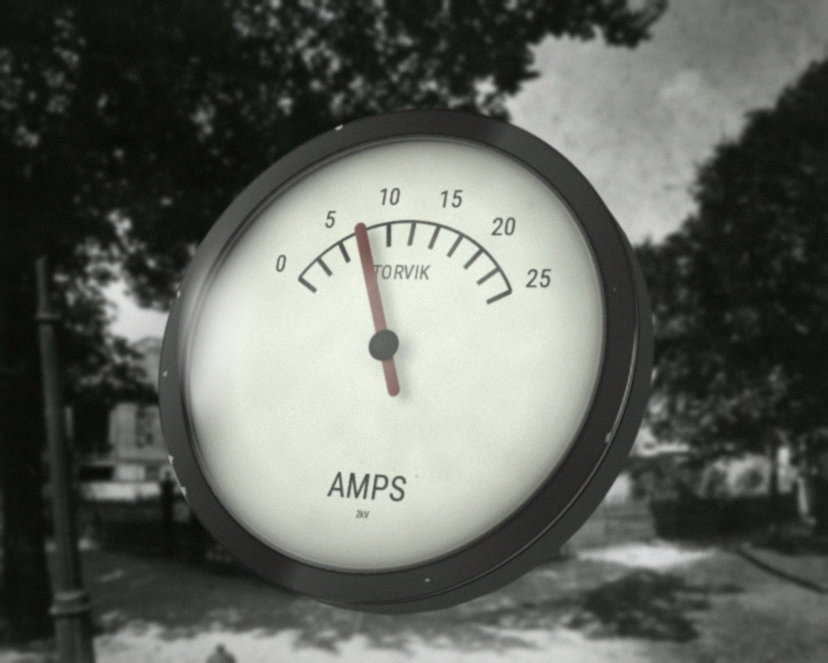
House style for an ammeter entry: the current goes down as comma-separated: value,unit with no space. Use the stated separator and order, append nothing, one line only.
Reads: 7.5,A
